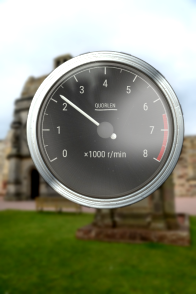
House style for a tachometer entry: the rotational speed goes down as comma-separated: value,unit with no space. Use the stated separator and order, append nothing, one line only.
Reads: 2250,rpm
